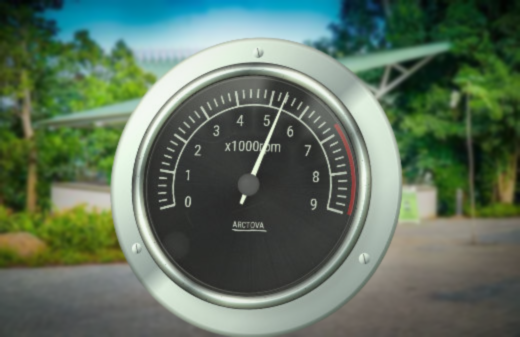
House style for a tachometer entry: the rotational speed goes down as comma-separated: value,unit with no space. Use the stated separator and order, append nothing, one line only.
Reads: 5400,rpm
